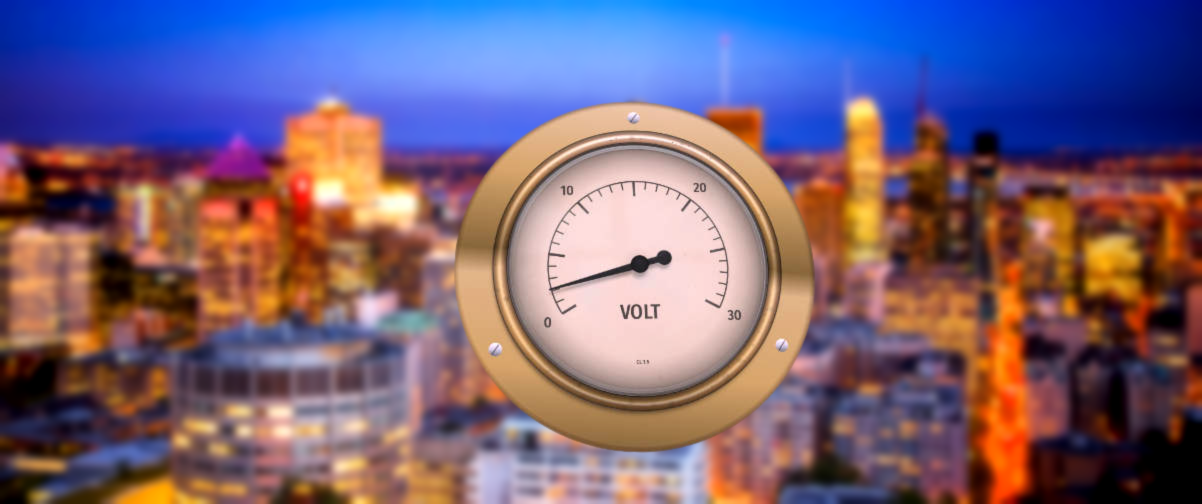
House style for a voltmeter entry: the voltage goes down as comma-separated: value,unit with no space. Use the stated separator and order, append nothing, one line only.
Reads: 2,V
